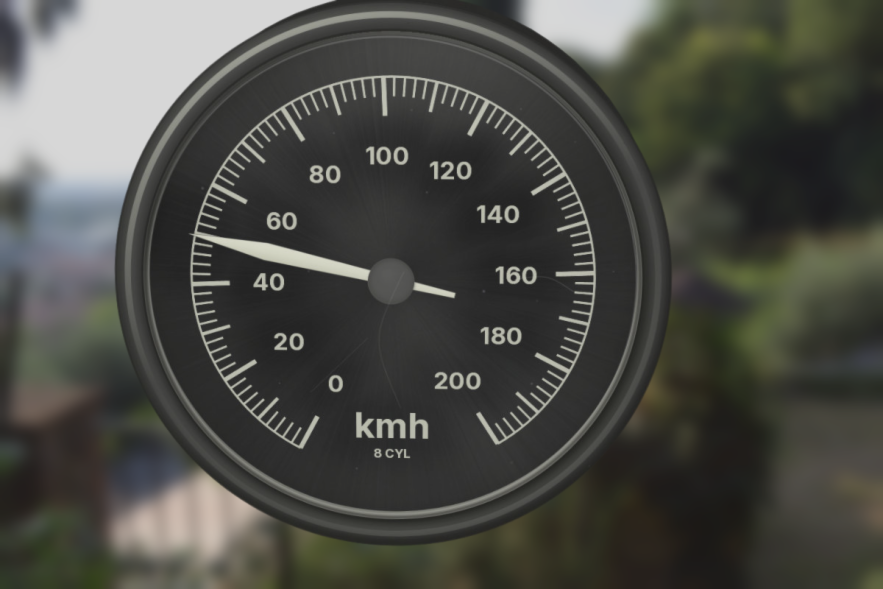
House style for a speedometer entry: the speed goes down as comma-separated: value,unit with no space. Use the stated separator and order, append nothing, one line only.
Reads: 50,km/h
